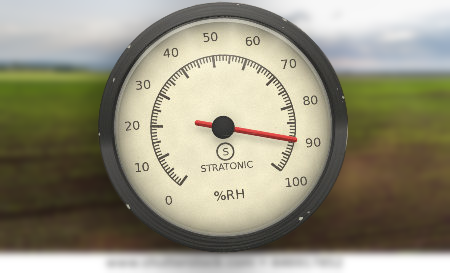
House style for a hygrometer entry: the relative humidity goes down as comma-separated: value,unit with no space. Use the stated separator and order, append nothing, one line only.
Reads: 90,%
